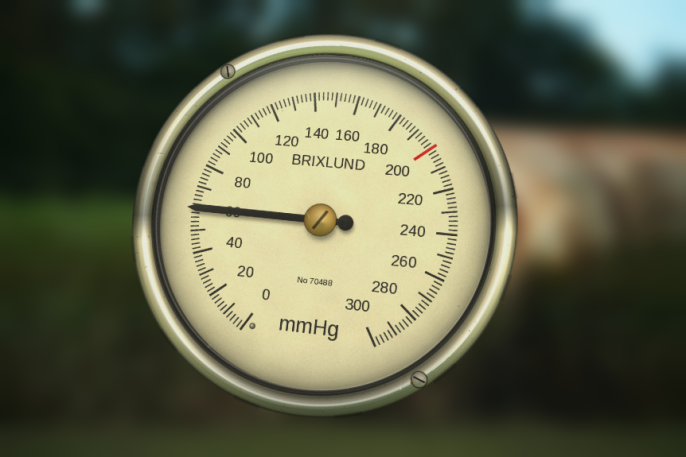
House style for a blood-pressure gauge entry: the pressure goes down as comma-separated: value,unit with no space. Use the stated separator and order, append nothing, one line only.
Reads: 60,mmHg
